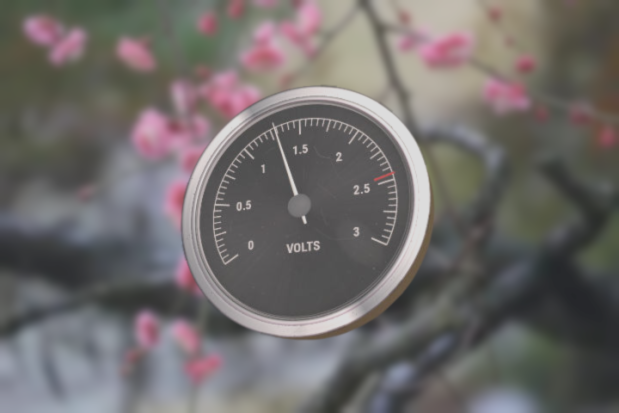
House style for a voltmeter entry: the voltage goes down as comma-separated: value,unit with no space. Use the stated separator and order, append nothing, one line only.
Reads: 1.3,V
